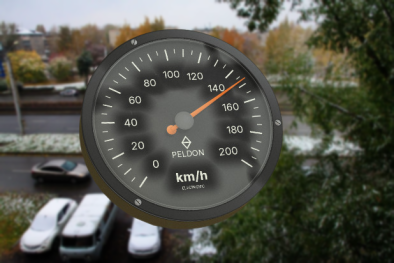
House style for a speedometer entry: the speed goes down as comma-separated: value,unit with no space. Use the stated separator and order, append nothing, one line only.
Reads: 147.5,km/h
